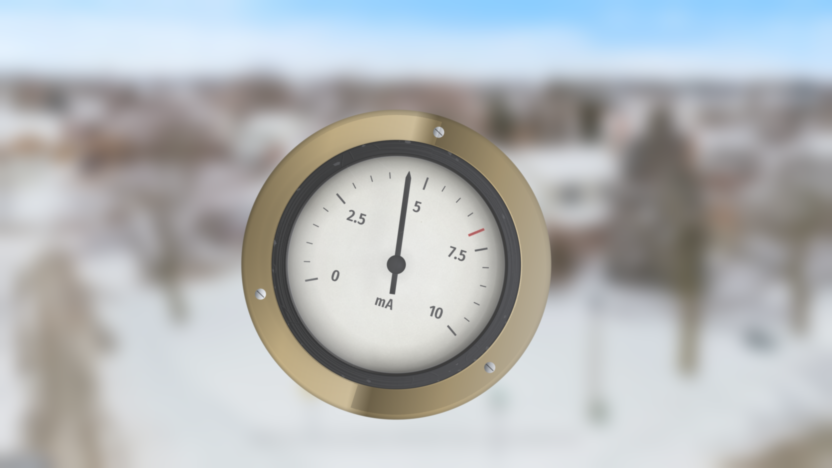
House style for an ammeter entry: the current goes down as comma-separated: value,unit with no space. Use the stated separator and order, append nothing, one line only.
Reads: 4.5,mA
